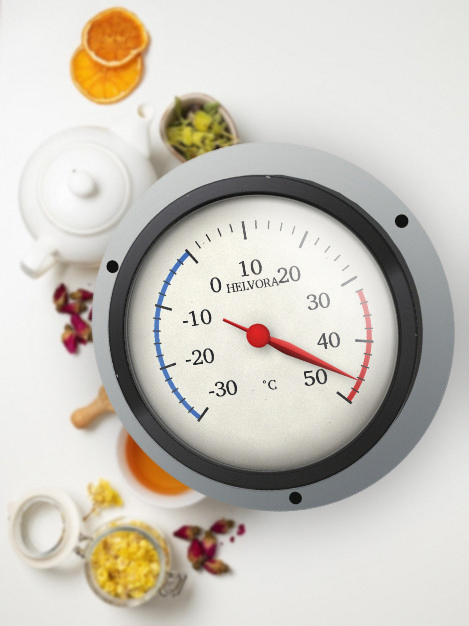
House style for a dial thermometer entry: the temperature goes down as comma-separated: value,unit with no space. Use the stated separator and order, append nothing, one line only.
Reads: 46,°C
